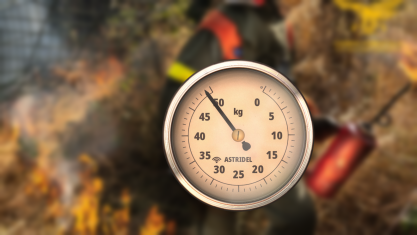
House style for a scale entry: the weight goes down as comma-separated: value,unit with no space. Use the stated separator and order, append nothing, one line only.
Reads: 49,kg
